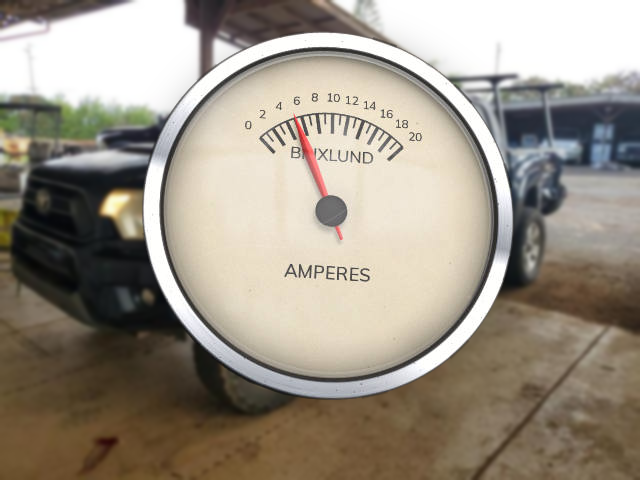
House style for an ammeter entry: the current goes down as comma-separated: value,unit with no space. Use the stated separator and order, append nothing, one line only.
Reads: 5,A
